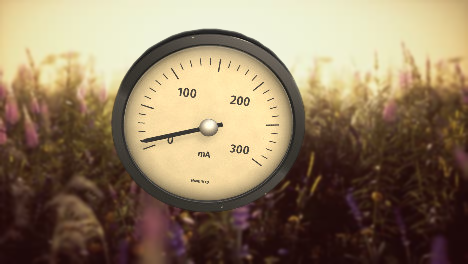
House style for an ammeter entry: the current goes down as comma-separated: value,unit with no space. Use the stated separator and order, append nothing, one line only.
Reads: 10,mA
